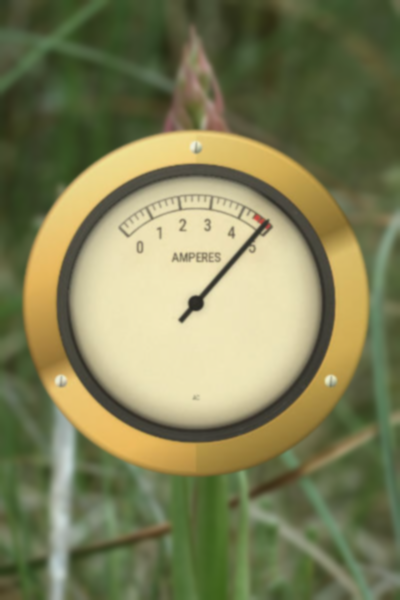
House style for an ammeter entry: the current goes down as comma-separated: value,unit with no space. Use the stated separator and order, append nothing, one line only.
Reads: 4.8,A
